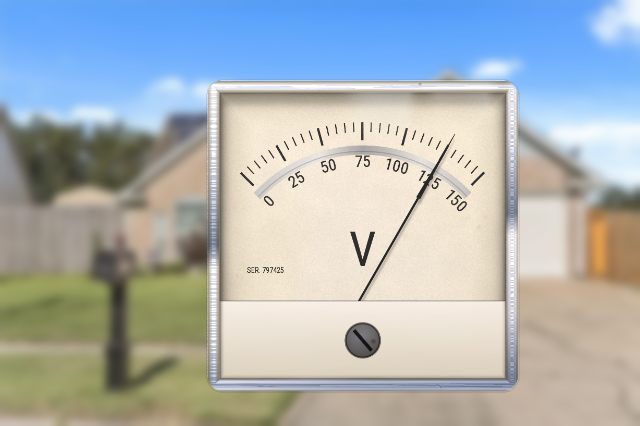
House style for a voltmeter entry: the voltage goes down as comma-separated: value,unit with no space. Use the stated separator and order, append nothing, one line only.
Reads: 125,V
